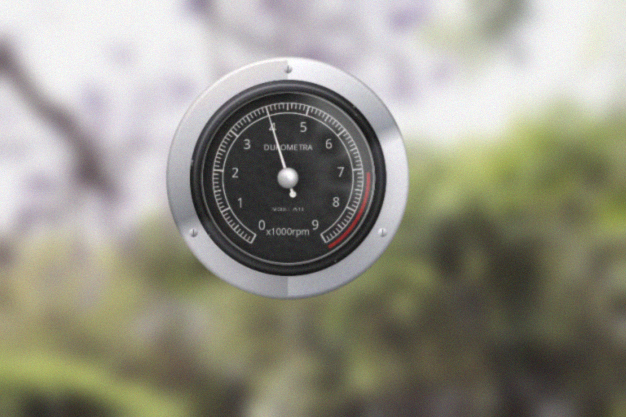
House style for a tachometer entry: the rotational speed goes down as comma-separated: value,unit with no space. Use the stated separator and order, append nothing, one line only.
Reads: 4000,rpm
